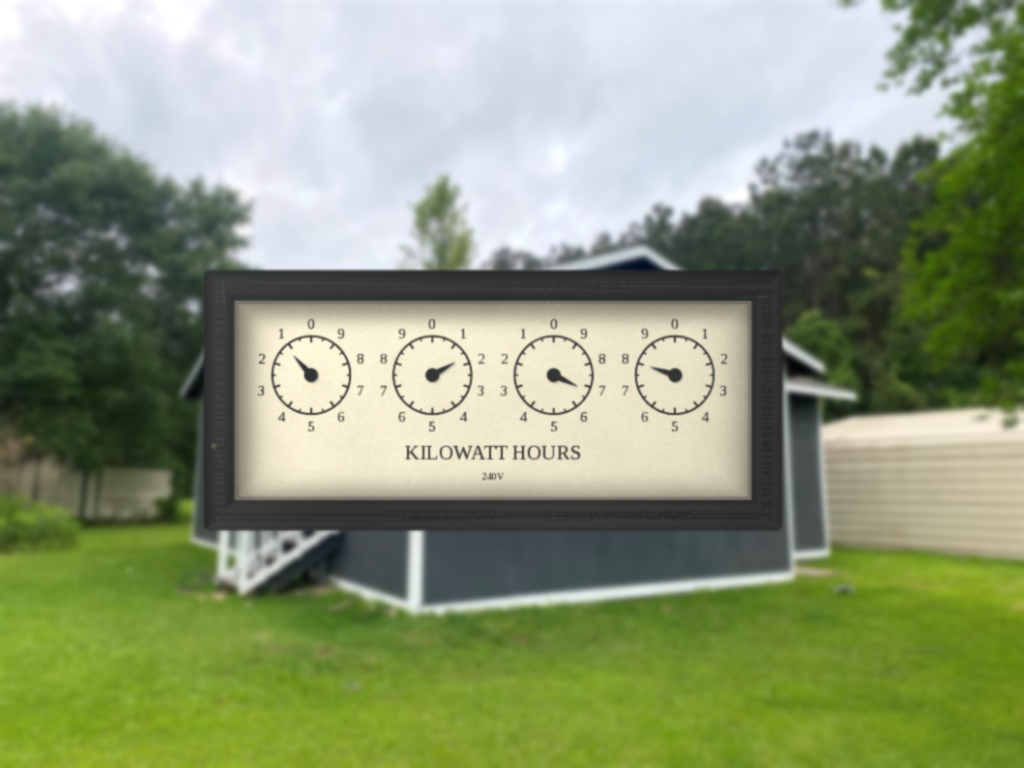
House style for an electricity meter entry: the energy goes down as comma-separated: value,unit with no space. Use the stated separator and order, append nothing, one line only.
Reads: 1168,kWh
